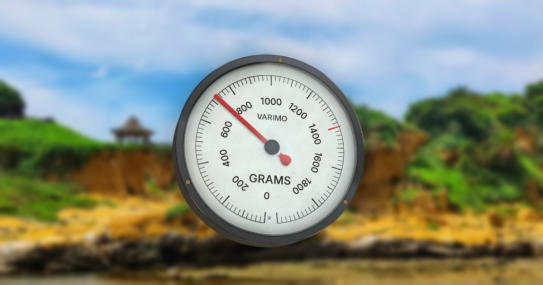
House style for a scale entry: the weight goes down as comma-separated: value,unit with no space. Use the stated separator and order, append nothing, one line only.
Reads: 720,g
